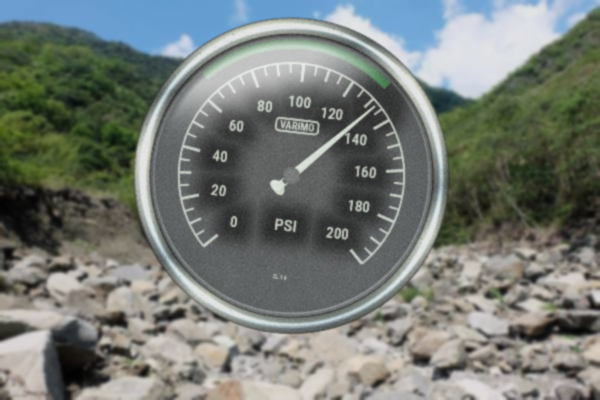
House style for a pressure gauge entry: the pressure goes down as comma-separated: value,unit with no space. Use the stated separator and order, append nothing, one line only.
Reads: 132.5,psi
